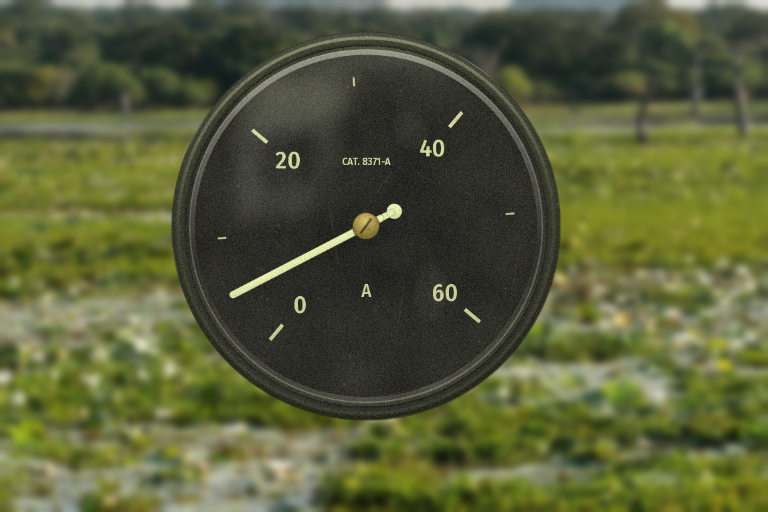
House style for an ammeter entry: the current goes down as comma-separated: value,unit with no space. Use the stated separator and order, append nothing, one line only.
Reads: 5,A
